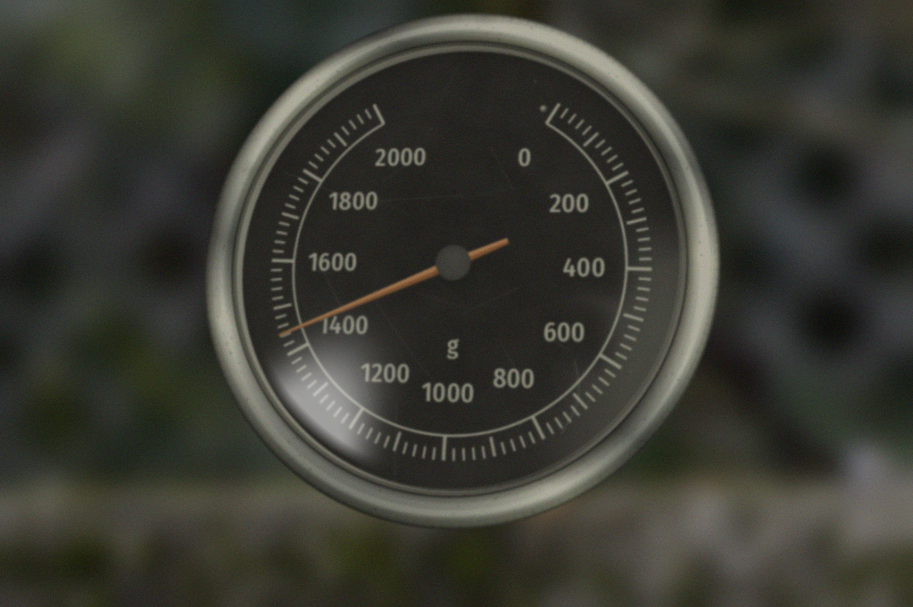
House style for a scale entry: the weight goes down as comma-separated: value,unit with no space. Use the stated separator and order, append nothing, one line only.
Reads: 1440,g
